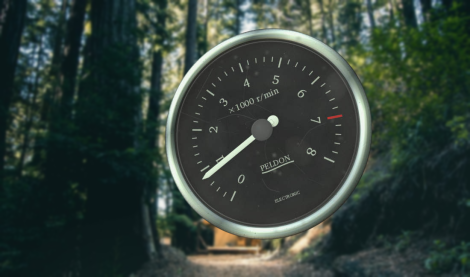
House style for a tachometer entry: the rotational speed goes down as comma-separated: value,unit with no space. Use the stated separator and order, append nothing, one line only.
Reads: 800,rpm
